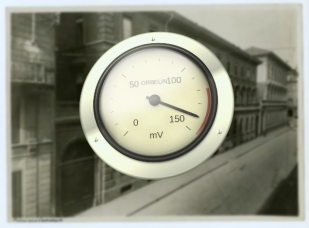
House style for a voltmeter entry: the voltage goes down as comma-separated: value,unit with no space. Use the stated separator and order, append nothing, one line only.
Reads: 140,mV
